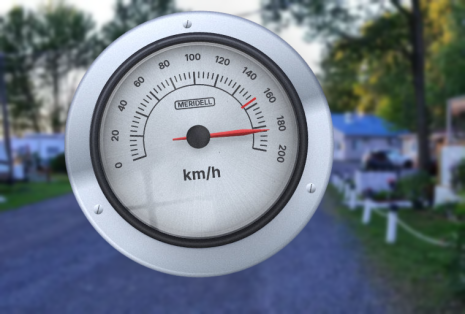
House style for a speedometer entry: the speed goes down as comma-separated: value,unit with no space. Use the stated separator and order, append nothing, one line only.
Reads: 184,km/h
